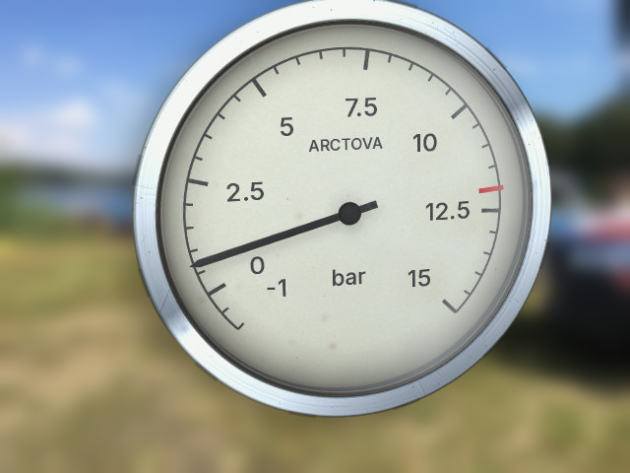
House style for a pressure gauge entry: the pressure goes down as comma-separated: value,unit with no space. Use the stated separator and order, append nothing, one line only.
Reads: 0.75,bar
